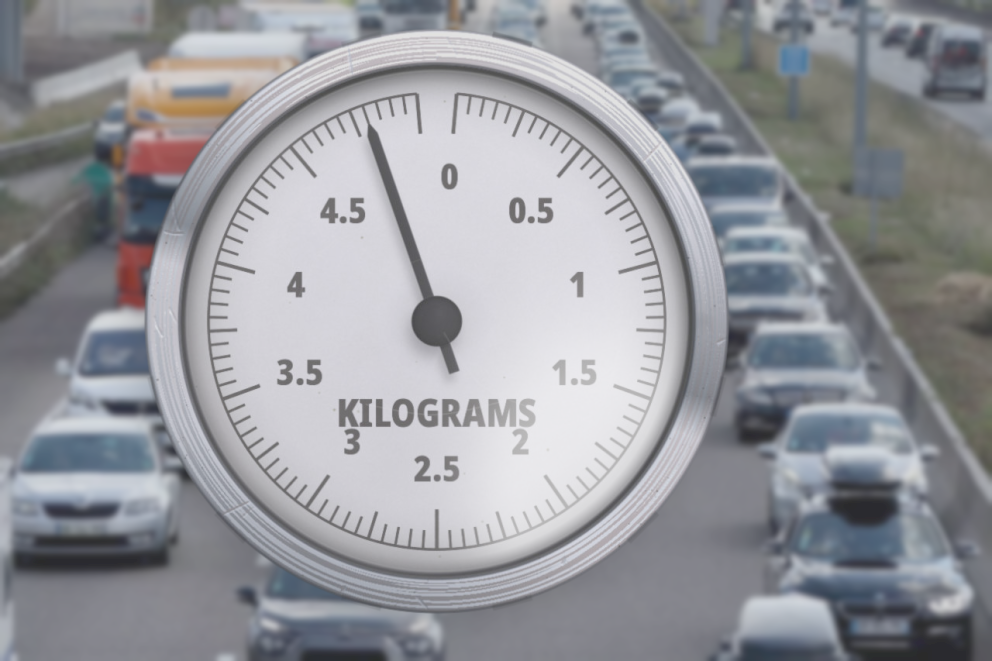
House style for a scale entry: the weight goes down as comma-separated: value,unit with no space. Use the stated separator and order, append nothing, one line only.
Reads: 4.8,kg
